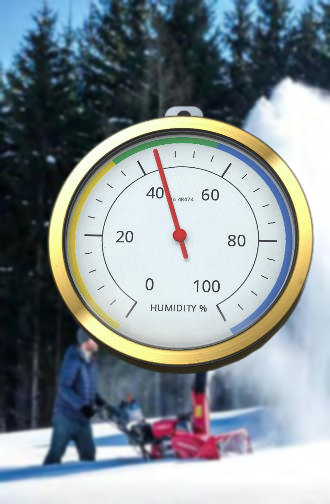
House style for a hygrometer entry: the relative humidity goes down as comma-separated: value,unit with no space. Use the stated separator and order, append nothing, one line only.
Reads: 44,%
